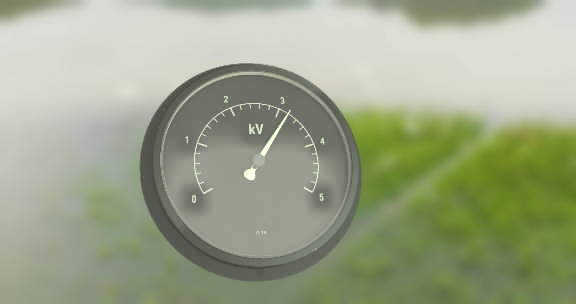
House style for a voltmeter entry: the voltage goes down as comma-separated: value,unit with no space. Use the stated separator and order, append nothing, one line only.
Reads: 3.2,kV
